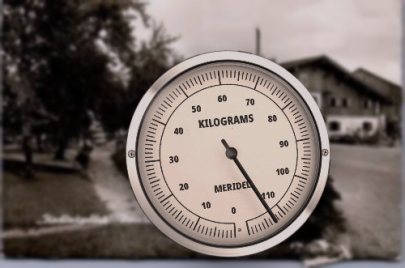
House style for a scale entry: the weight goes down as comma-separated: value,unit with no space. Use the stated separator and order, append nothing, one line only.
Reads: 113,kg
